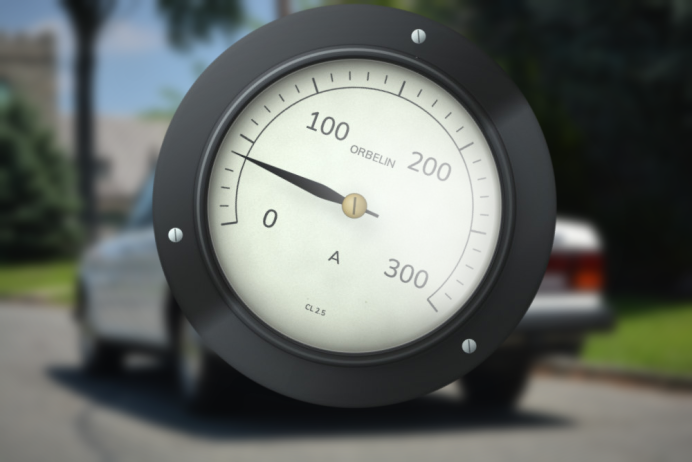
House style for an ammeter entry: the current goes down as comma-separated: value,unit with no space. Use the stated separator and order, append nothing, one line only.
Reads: 40,A
